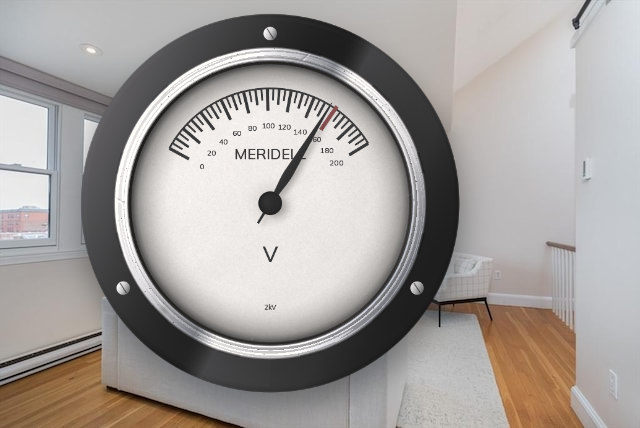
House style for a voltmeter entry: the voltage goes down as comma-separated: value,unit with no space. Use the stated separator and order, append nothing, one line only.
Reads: 155,V
